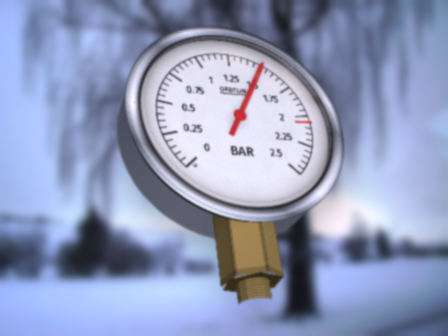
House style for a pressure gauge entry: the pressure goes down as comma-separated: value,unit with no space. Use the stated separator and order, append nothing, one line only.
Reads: 1.5,bar
